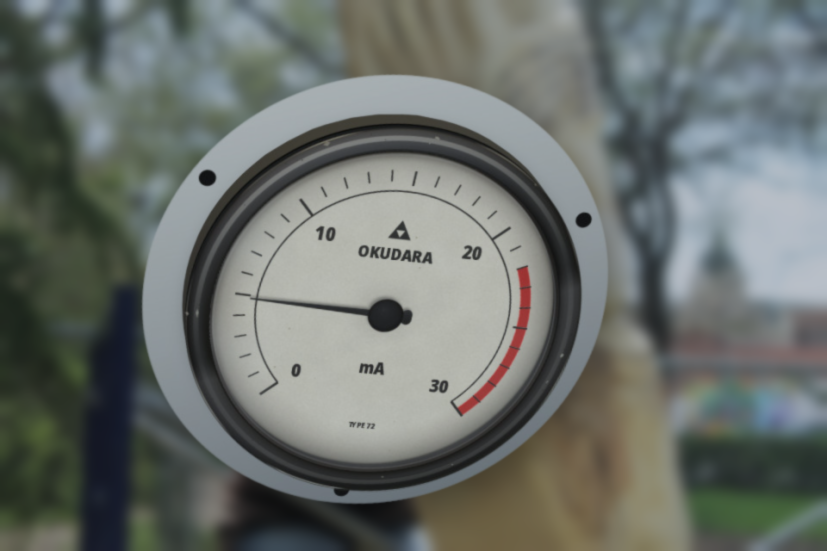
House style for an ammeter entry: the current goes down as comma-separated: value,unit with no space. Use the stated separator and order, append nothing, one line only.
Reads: 5,mA
